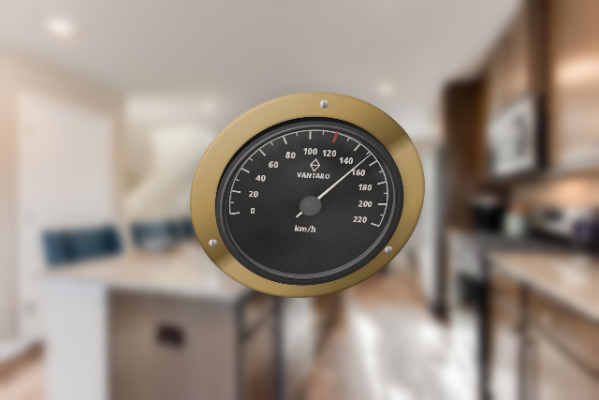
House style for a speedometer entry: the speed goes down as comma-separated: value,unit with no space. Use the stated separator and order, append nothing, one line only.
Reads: 150,km/h
